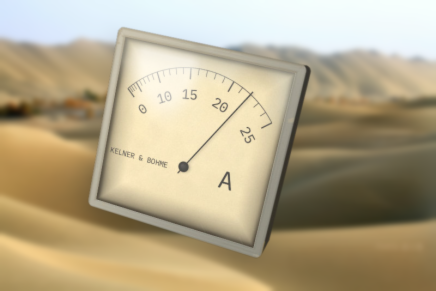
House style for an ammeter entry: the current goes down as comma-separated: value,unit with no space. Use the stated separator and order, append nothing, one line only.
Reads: 22,A
